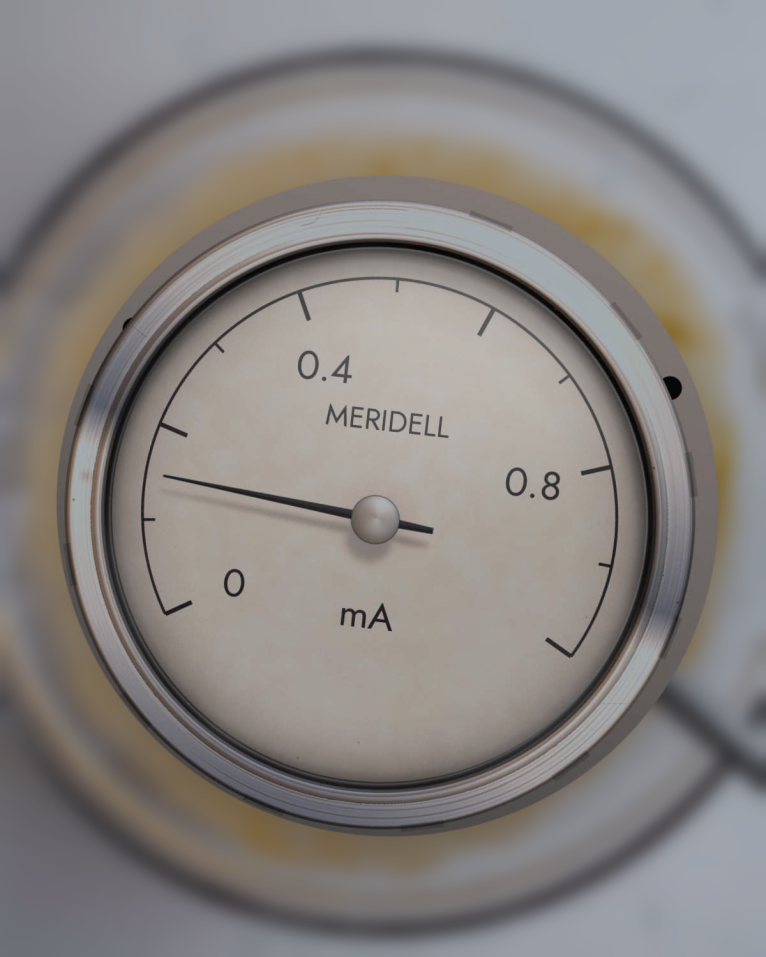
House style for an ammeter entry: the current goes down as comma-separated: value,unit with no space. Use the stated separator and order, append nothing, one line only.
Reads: 0.15,mA
